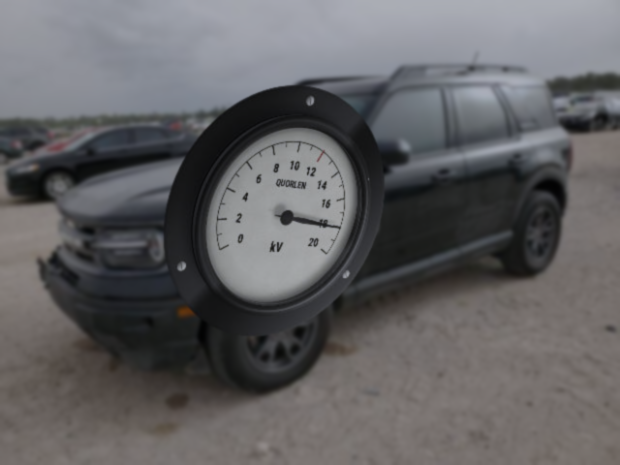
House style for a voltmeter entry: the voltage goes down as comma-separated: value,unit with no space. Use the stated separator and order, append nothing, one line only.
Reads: 18,kV
